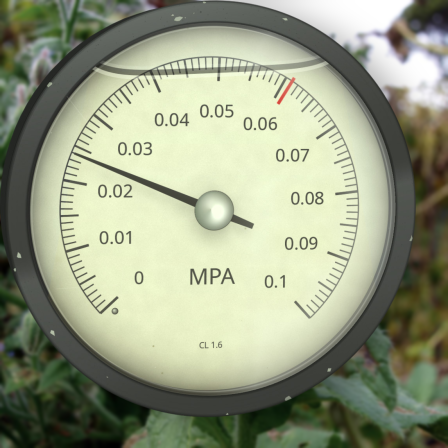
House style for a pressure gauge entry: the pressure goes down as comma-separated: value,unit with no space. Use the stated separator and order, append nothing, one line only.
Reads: 0.024,MPa
